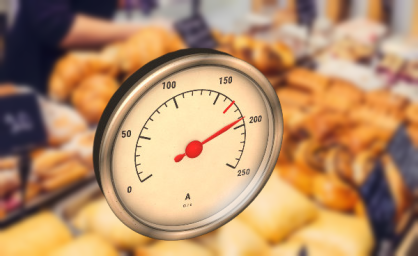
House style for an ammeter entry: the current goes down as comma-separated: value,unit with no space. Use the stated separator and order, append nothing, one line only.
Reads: 190,A
